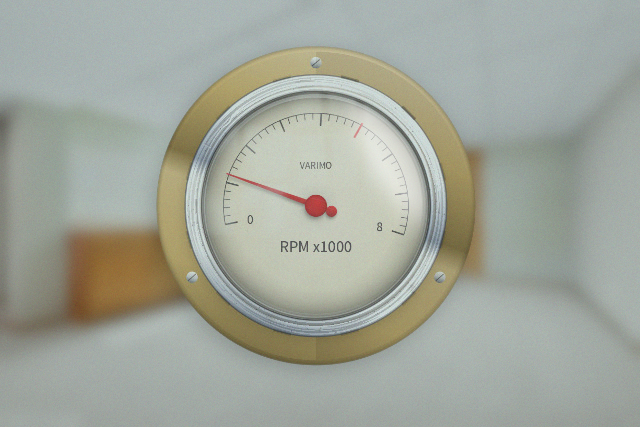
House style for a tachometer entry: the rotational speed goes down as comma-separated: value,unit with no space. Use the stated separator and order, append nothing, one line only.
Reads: 1200,rpm
